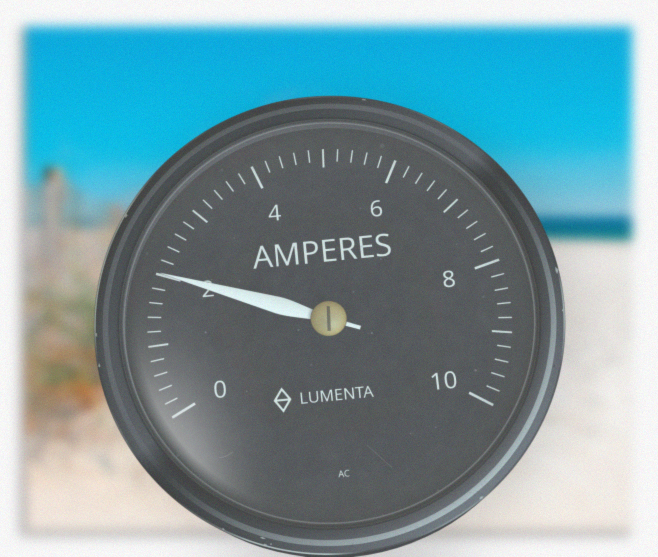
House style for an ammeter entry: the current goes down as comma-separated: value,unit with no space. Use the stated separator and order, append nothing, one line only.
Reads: 2,A
